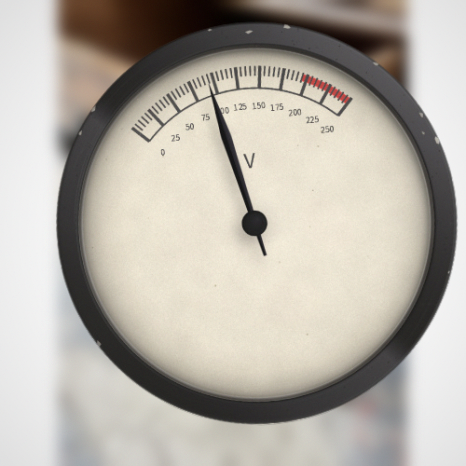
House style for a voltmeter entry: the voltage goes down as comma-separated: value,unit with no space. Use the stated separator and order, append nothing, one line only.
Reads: 95,V
